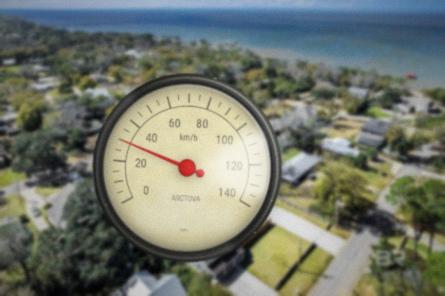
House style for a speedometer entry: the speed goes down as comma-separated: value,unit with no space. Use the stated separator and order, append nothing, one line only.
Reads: 30,km/h
